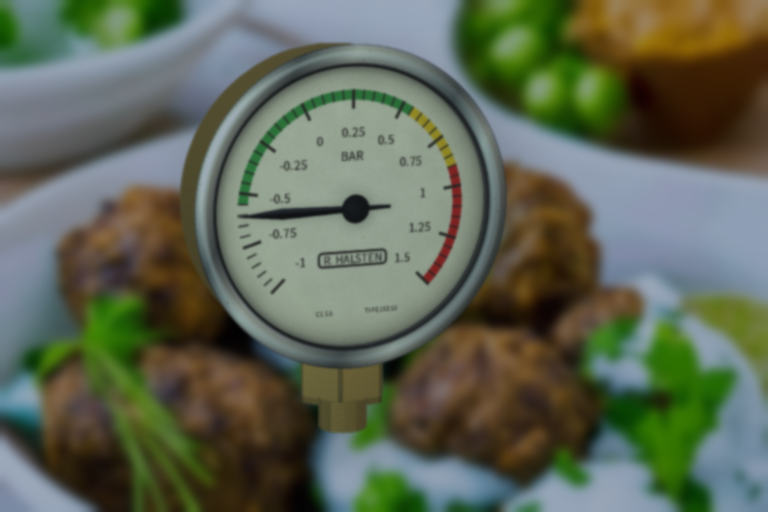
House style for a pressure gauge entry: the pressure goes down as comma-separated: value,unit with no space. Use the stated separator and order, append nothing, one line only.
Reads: -0.6,bar
